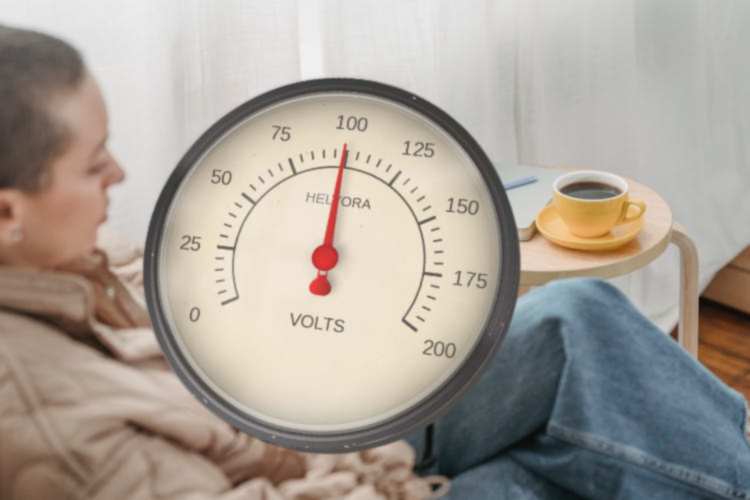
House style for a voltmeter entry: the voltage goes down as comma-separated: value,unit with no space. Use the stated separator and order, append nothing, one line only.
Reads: 100,V
